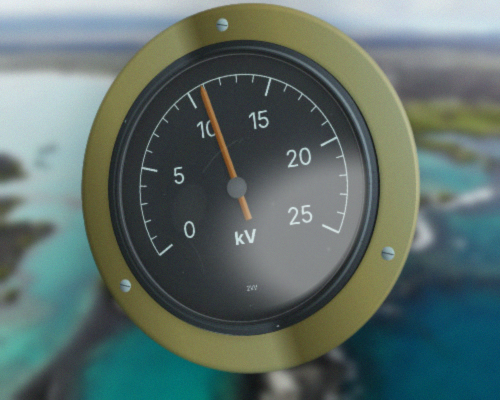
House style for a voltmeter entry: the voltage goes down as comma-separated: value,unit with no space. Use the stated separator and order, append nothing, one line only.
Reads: 11,kV
